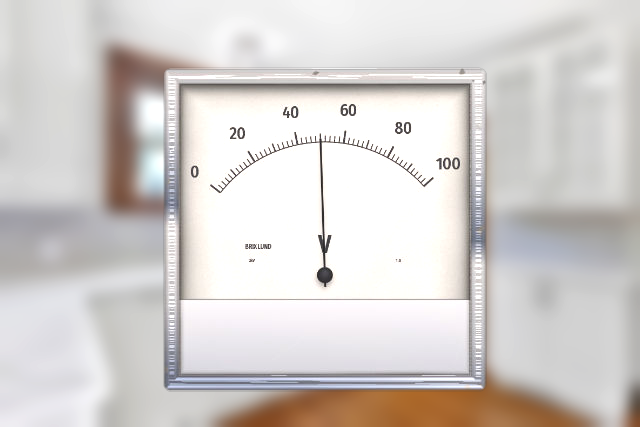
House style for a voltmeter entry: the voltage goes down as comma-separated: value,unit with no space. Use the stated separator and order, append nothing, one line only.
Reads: 50,V
